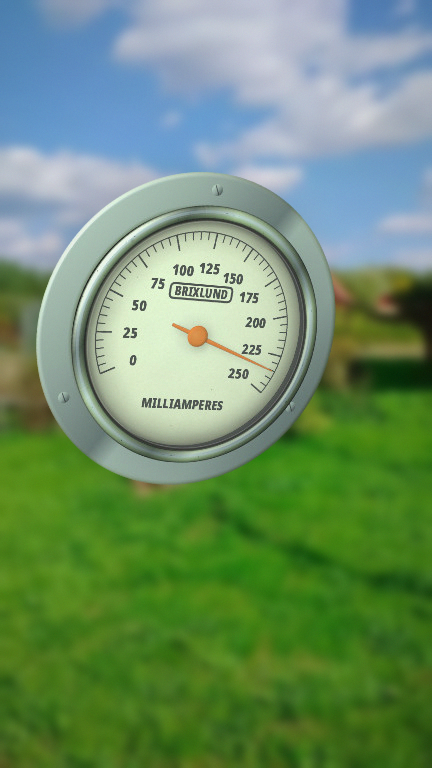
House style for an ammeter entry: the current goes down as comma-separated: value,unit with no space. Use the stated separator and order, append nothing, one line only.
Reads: 235,mA
